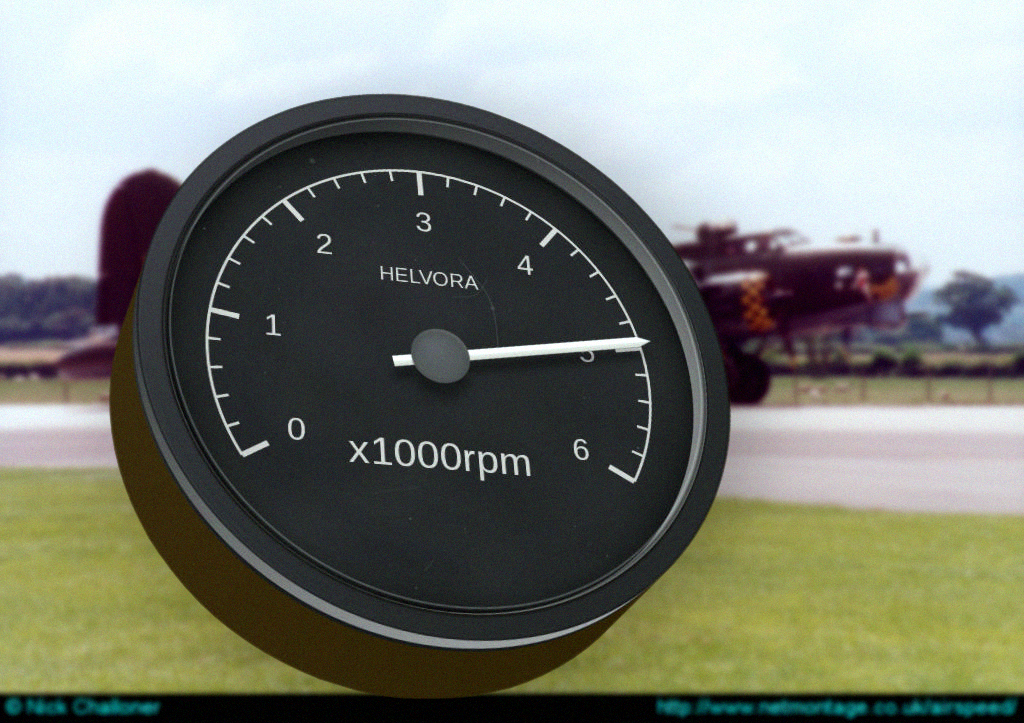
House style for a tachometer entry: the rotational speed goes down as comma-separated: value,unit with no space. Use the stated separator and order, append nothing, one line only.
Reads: 5000,rpm
